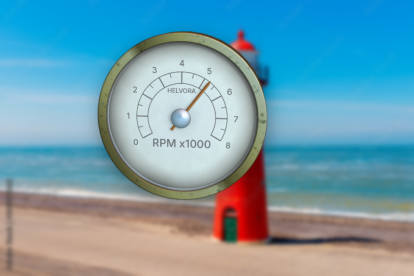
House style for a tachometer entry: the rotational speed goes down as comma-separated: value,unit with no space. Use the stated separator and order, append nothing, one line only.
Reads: 5250,rpm
